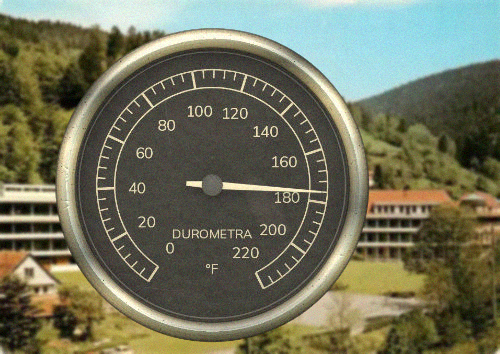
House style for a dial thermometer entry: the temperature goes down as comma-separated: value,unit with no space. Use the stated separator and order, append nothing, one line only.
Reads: 176,°F
